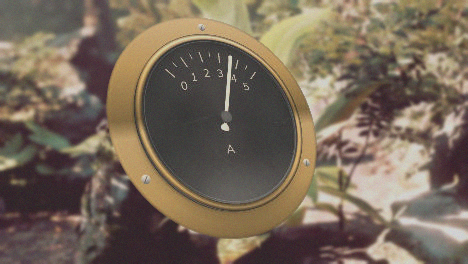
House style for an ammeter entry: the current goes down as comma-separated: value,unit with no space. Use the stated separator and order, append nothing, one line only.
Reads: 3.5,A
